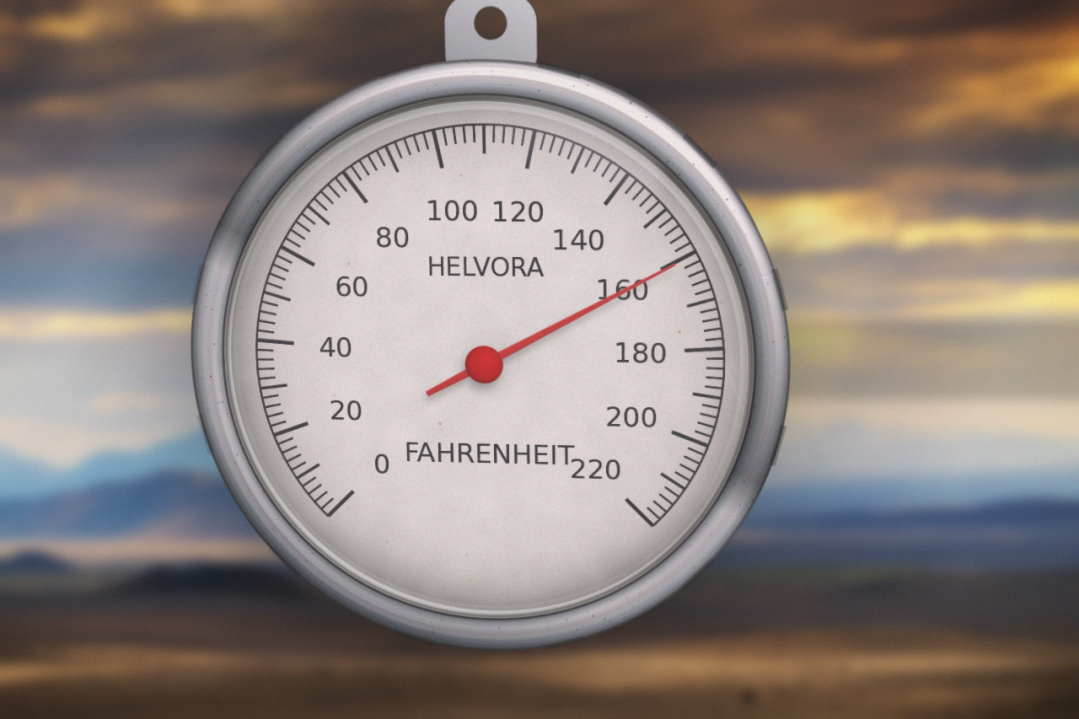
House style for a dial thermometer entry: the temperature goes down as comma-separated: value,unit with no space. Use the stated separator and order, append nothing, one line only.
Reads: 160,°F
